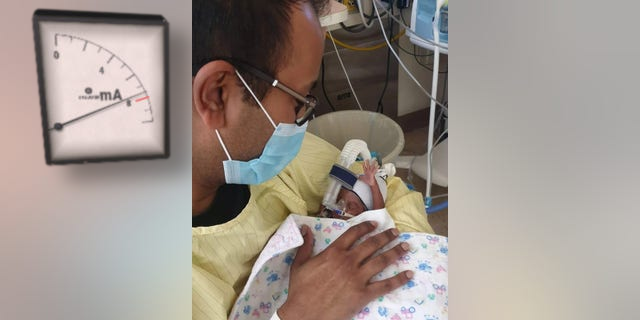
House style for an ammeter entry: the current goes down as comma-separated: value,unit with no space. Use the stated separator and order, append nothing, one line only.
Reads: 7.5,mA
